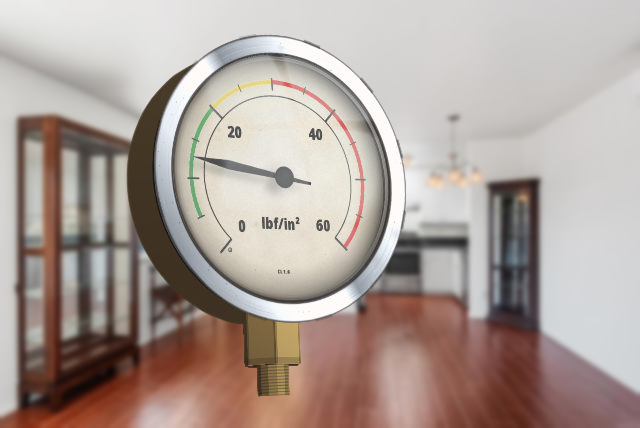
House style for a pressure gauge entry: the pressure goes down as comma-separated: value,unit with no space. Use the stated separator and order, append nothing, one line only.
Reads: 12.5,psi
